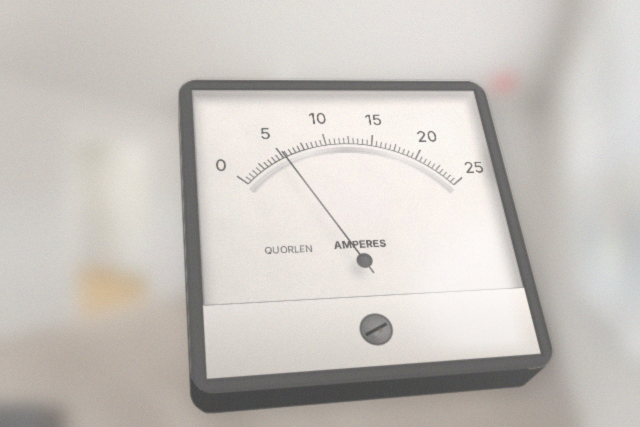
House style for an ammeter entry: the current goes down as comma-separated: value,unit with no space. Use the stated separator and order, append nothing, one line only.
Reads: 5,A
